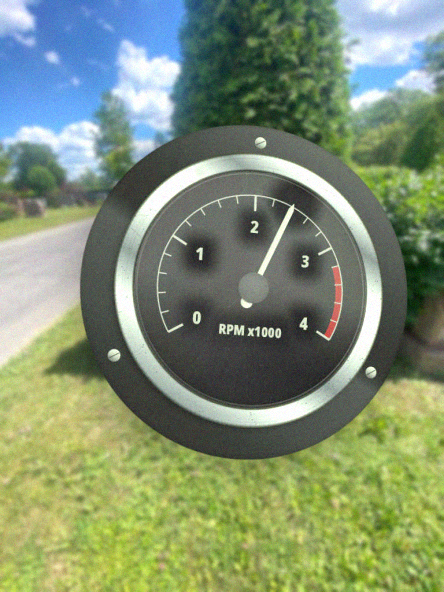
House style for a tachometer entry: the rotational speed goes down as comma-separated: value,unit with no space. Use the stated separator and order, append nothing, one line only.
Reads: 2400,rpm
